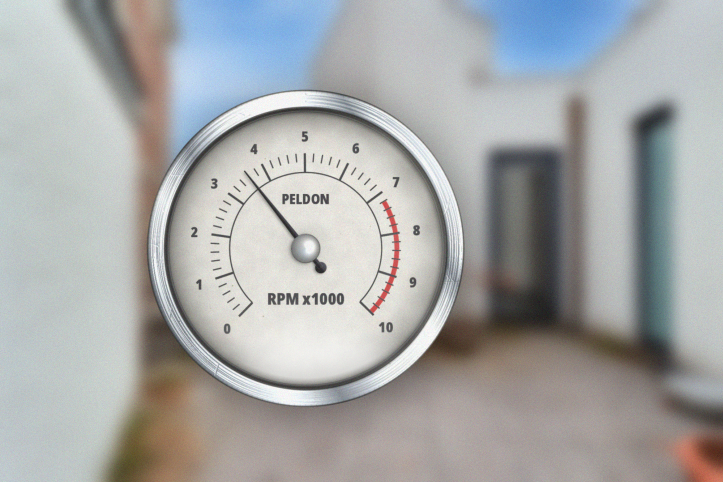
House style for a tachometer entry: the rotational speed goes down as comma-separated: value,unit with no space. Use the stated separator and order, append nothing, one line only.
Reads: 3600,rpm
